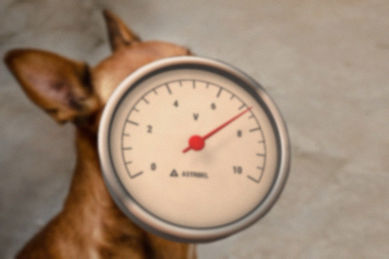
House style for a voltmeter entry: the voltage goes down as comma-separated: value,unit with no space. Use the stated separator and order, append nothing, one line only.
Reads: 7.25,V
